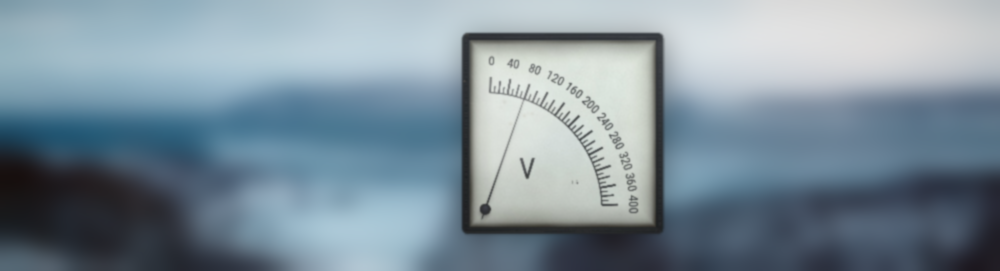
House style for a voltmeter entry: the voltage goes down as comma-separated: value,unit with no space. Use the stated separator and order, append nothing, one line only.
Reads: 80,V
